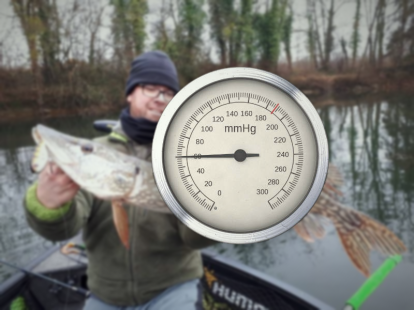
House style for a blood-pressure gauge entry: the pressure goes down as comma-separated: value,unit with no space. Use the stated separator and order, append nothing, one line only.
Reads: 60,mmHg
